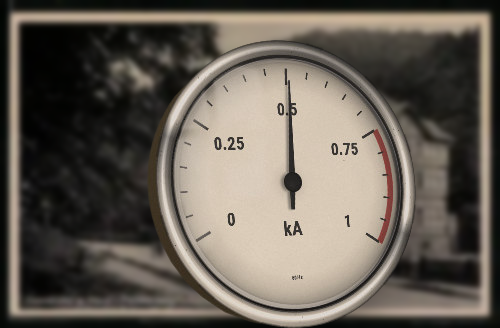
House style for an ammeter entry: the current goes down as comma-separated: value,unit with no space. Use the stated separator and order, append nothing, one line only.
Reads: 0.5,kA
